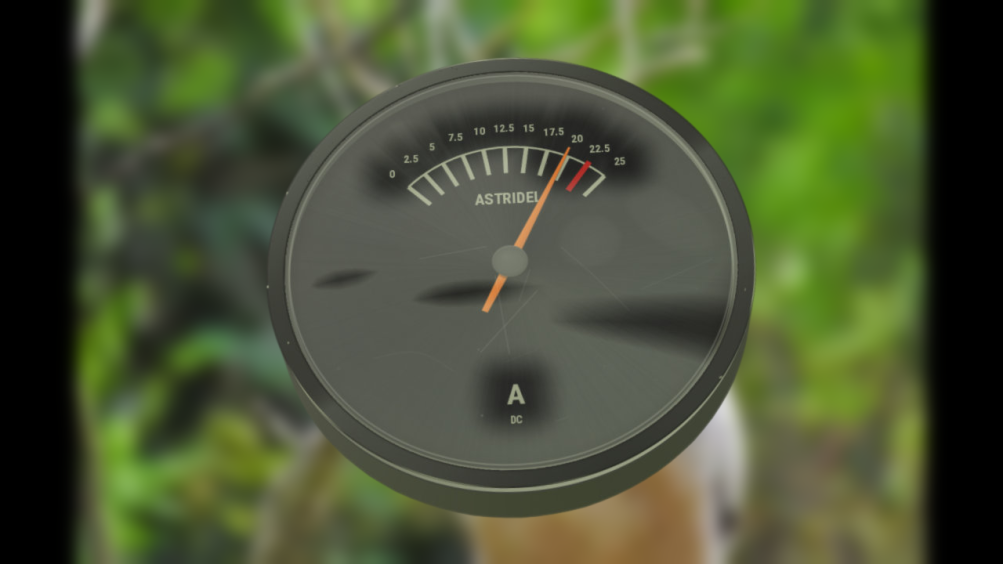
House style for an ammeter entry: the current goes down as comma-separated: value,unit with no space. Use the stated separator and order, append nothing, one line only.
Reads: 20,A
